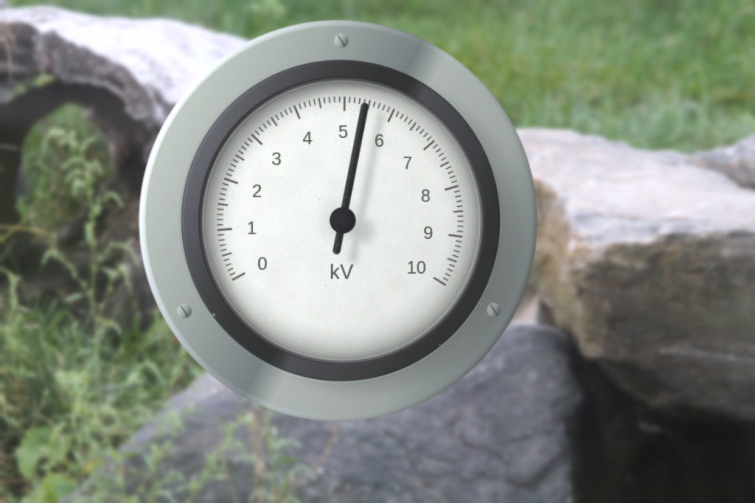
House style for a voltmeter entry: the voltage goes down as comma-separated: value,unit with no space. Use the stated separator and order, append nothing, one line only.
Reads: 5.4,kV
